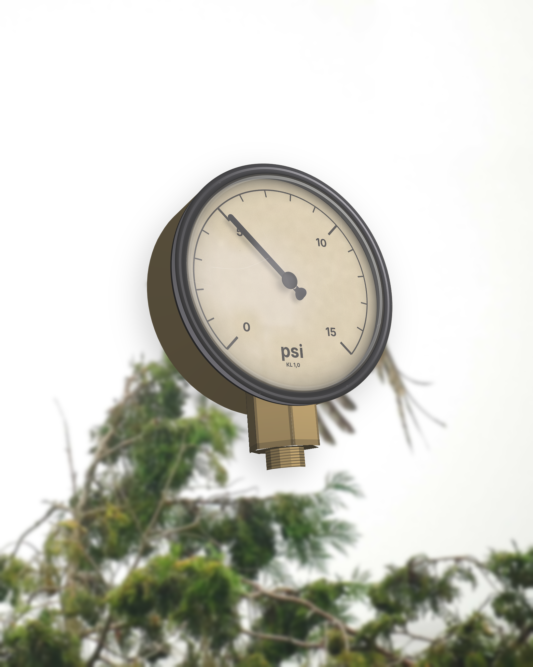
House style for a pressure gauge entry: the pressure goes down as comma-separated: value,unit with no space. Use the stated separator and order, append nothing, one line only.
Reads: 5,psi
